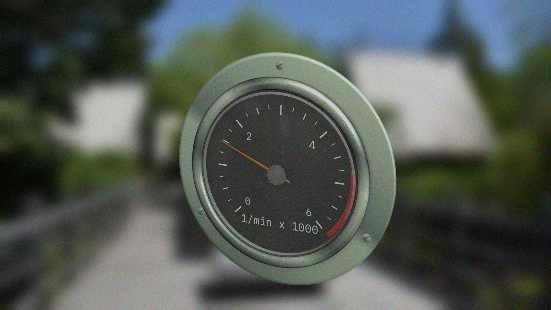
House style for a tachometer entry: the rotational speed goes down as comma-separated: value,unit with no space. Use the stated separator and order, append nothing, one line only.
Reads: 1500,rpm
